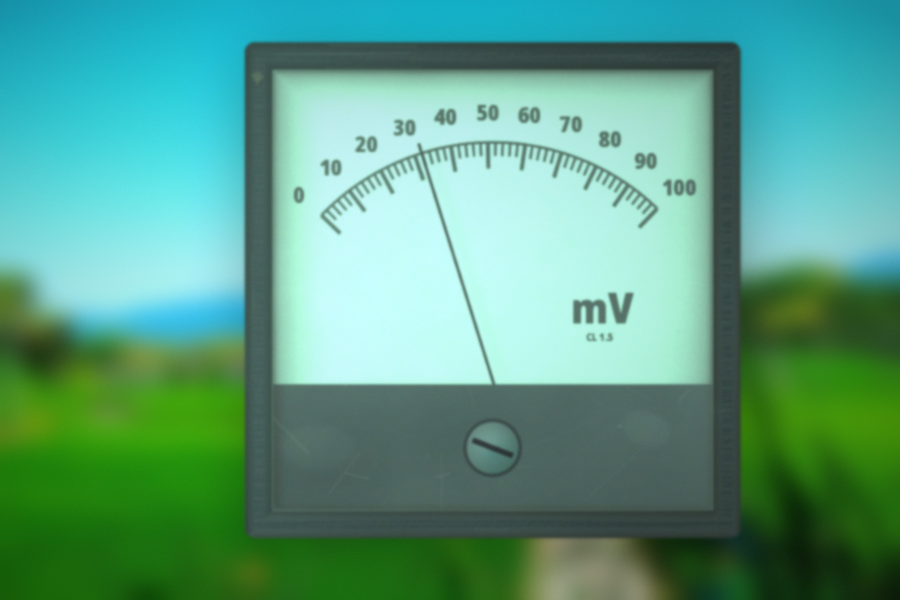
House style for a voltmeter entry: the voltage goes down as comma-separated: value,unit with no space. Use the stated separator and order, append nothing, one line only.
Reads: 32,mV
